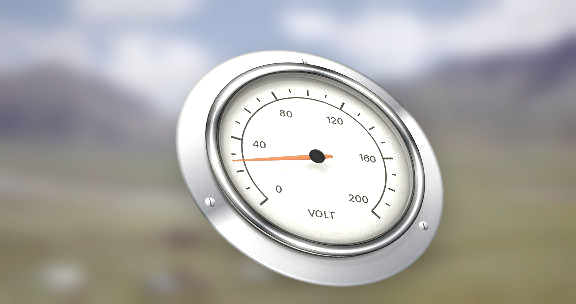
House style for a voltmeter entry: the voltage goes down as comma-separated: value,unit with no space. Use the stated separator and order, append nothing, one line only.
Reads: 25,V
